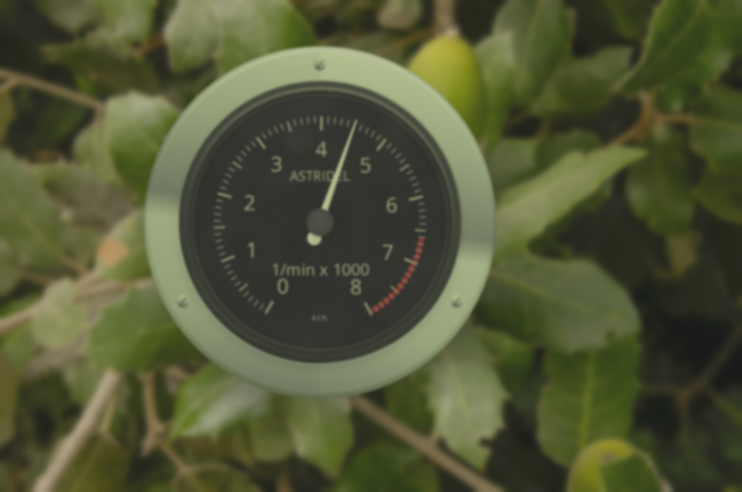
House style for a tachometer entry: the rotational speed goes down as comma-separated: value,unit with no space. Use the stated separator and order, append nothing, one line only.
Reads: 4500,rpm
